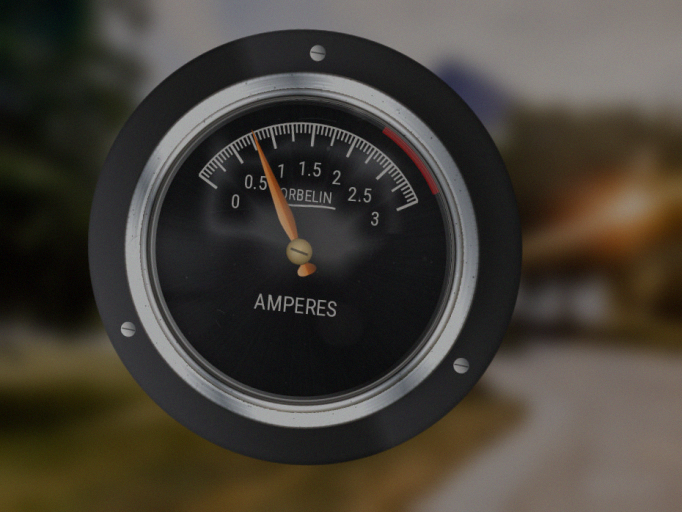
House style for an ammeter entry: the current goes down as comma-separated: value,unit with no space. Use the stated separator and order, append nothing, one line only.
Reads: 0.8,A
